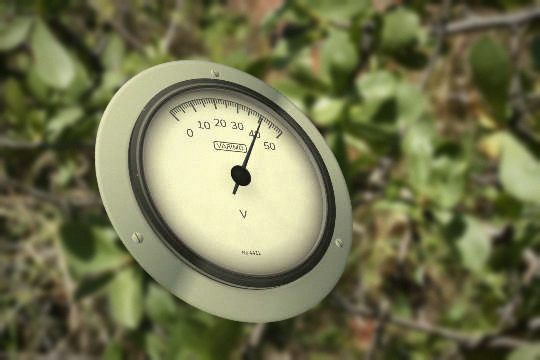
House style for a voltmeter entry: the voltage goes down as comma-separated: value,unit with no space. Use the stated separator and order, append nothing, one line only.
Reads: 40,V
